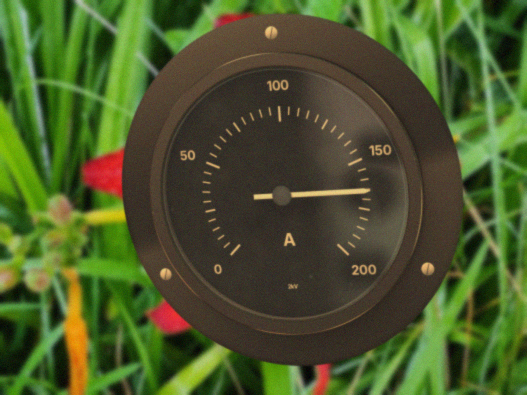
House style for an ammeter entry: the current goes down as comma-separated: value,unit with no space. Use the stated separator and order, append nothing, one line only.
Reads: 165,A
